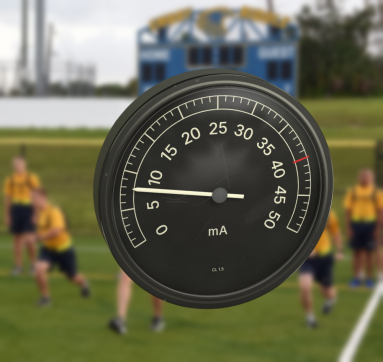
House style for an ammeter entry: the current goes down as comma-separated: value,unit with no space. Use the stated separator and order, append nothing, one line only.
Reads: 8,mA
